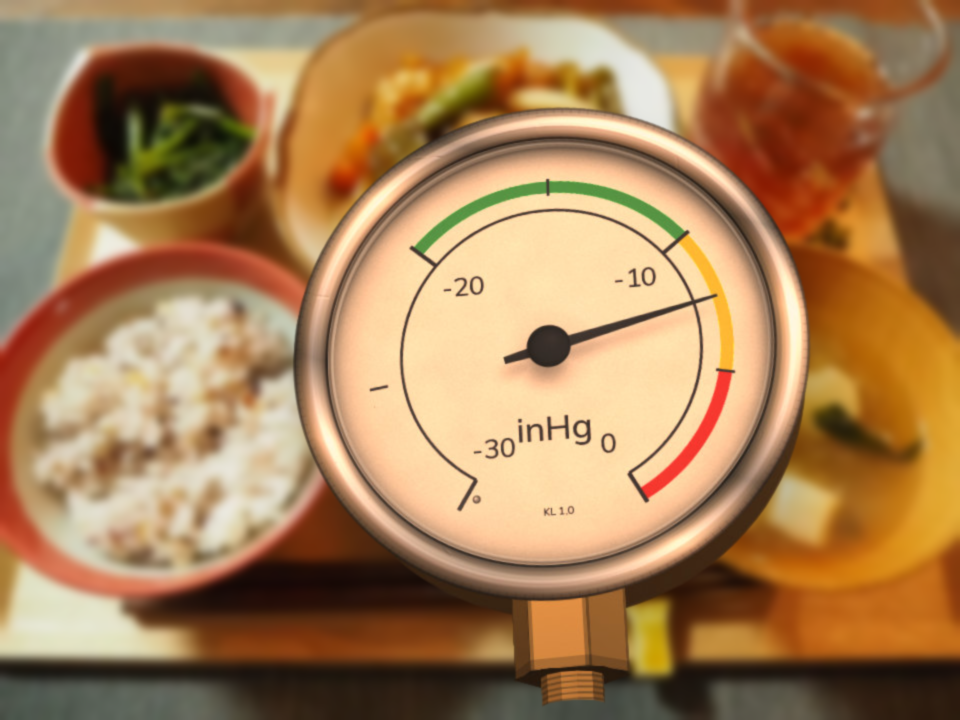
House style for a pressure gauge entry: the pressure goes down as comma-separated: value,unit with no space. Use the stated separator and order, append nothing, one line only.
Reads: -7.5,inHg
